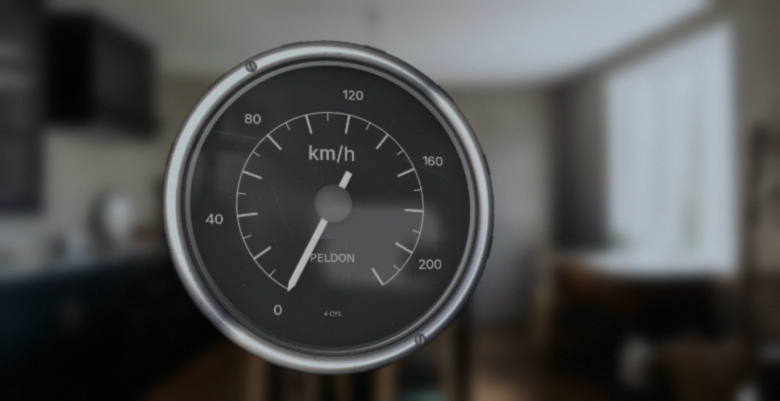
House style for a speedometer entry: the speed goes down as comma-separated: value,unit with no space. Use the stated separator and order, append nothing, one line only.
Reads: 0,km/h
